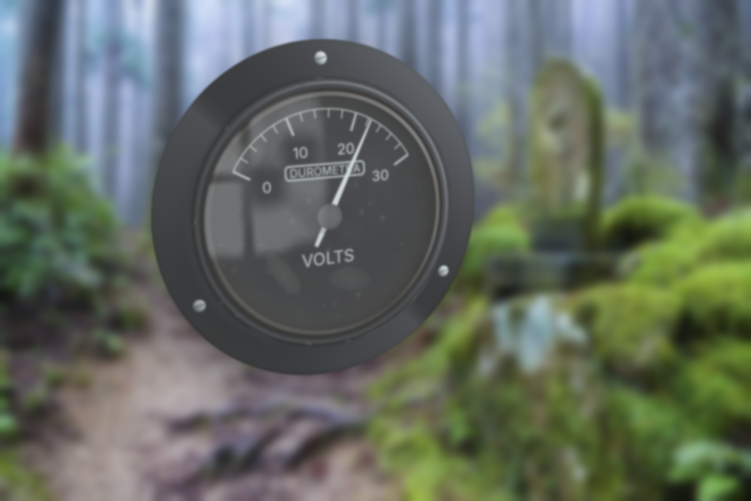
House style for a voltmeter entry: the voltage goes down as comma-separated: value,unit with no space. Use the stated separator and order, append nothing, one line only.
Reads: 22,V
